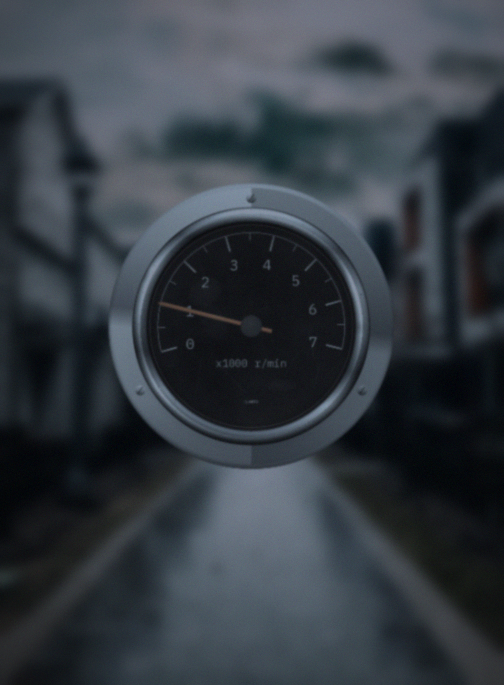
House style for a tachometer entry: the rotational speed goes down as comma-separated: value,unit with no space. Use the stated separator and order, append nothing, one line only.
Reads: 1000,rpm
